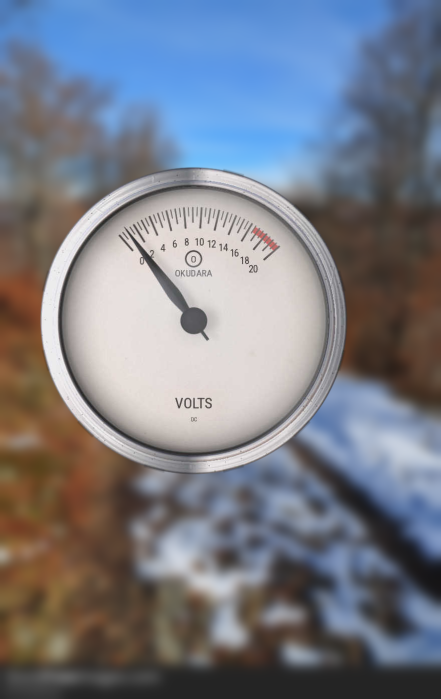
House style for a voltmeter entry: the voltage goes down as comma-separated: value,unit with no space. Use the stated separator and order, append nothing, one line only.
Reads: 1,V
